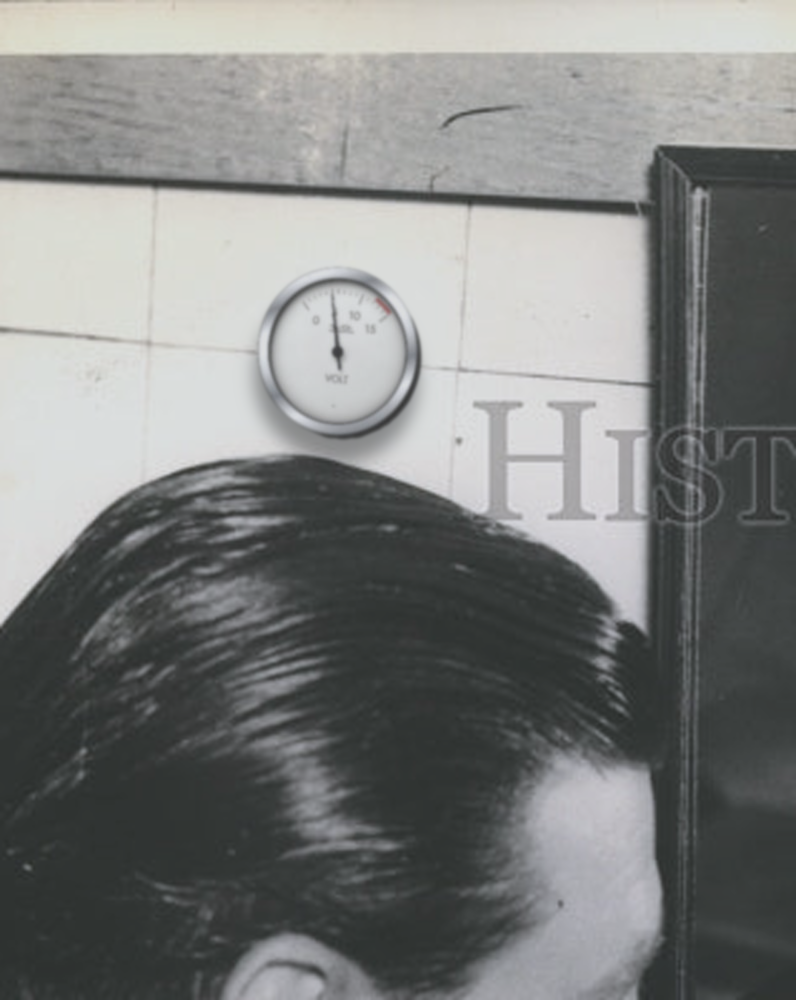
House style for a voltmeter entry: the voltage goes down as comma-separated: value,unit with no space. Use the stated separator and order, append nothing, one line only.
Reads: 5,V
